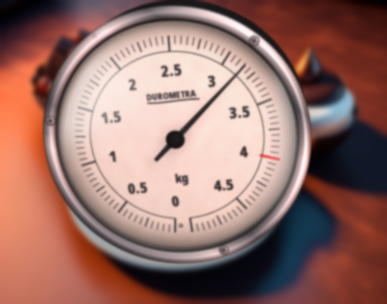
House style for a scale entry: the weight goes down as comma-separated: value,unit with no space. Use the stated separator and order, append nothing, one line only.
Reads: 3.15,kg
